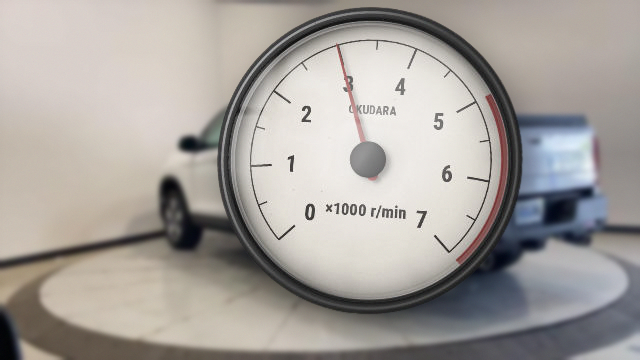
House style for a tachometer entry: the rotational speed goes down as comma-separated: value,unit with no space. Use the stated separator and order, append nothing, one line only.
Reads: 3000,rpm
